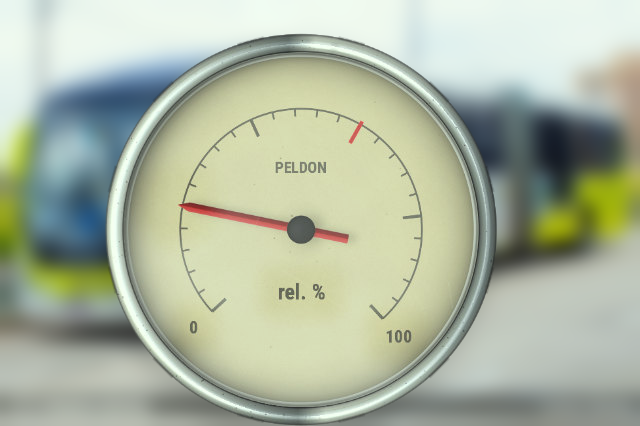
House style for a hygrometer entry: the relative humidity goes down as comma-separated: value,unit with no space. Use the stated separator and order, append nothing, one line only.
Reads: 20,%
